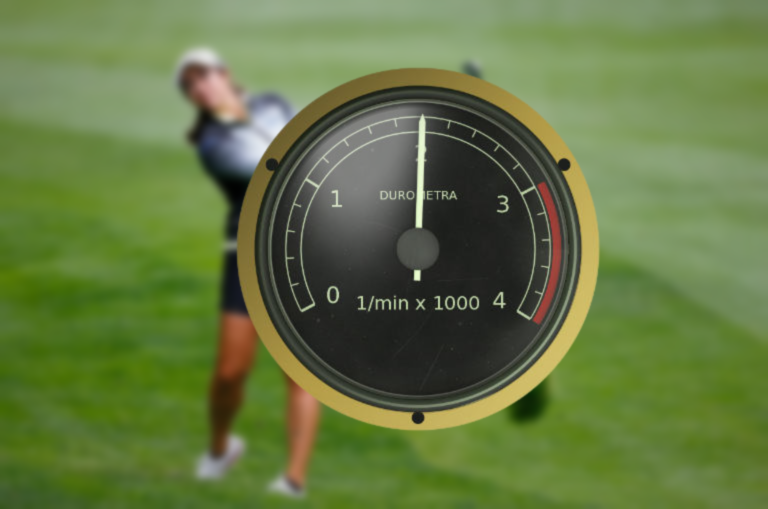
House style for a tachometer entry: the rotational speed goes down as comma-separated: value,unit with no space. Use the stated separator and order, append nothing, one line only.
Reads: 2000,rpm
